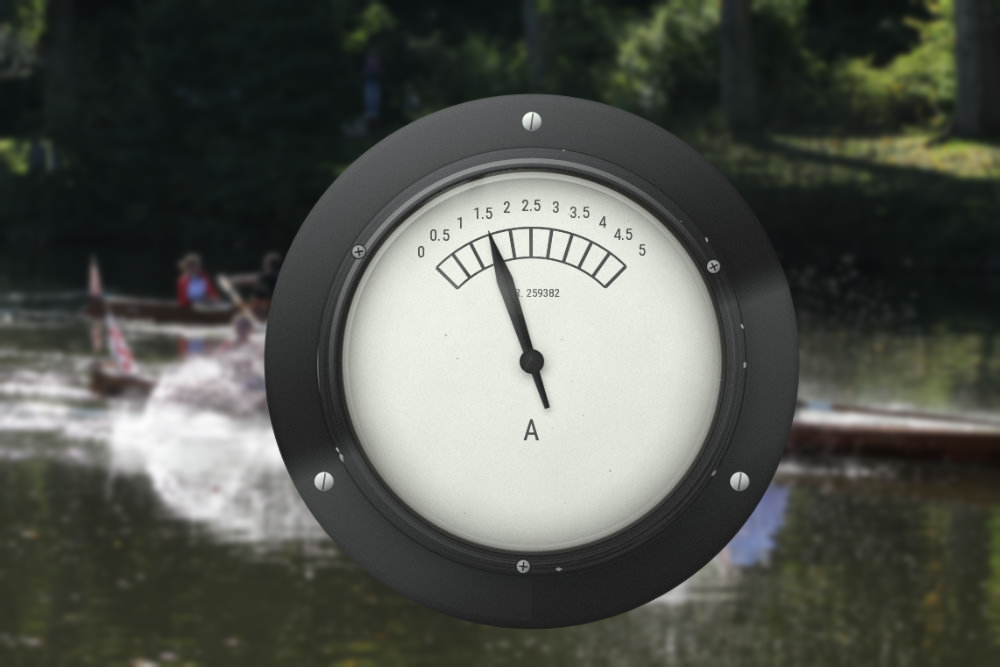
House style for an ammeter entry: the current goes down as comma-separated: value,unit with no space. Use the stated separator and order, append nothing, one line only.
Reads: 1.5,A
